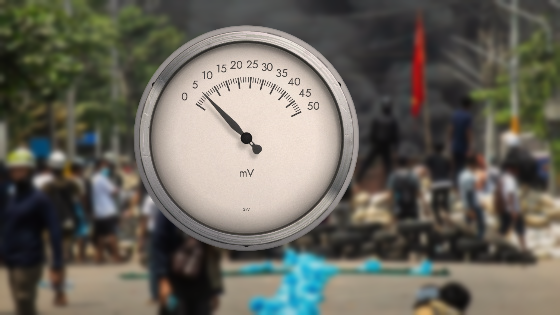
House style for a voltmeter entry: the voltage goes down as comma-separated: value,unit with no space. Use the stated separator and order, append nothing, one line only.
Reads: 5,mV
